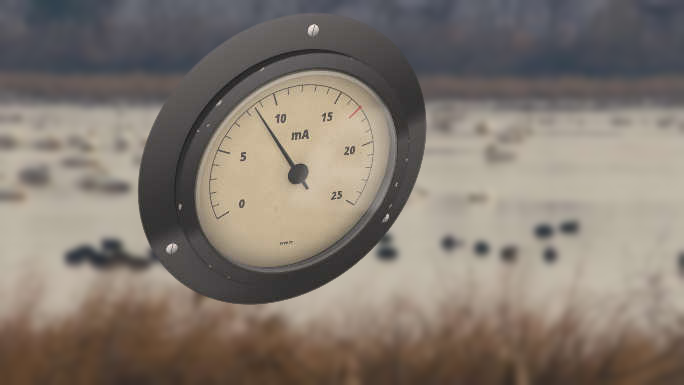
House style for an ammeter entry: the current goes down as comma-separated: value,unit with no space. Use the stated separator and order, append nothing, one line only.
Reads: 8.5,mA
